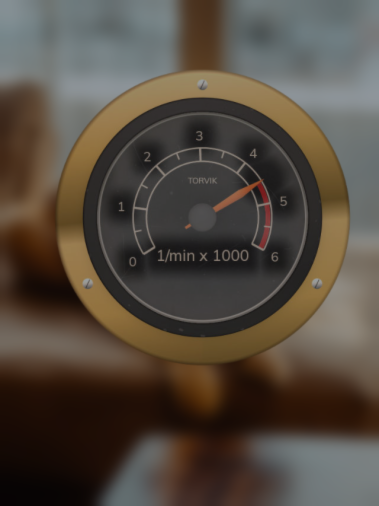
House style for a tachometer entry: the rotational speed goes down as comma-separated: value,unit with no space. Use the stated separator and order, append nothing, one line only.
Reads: 4500,rpm
